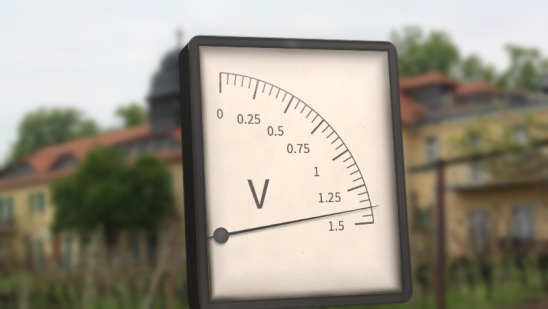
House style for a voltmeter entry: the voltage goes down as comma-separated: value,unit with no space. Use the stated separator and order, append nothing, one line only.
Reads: 1.4,V
